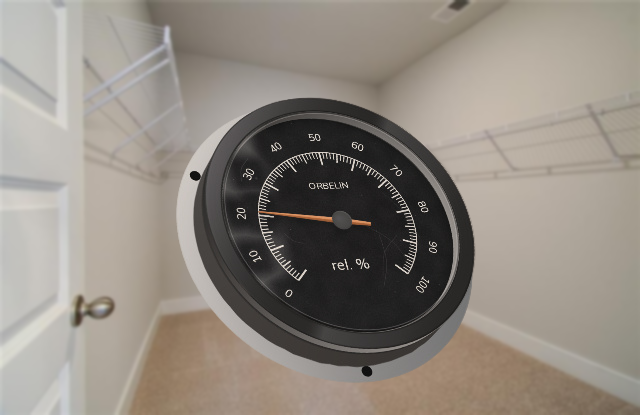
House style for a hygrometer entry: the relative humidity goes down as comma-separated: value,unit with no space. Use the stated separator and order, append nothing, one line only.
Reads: 20,%
